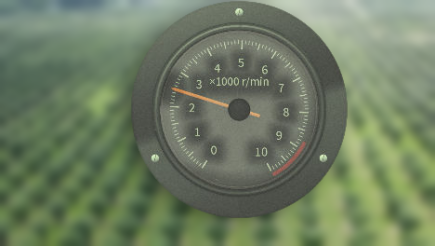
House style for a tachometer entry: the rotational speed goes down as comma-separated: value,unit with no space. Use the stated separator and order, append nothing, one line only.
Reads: 2500,rpm
